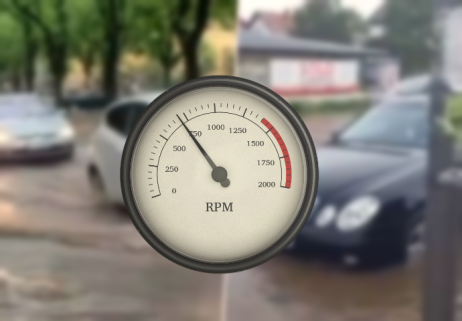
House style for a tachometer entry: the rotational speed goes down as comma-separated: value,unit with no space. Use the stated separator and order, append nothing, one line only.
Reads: 700,rpm
